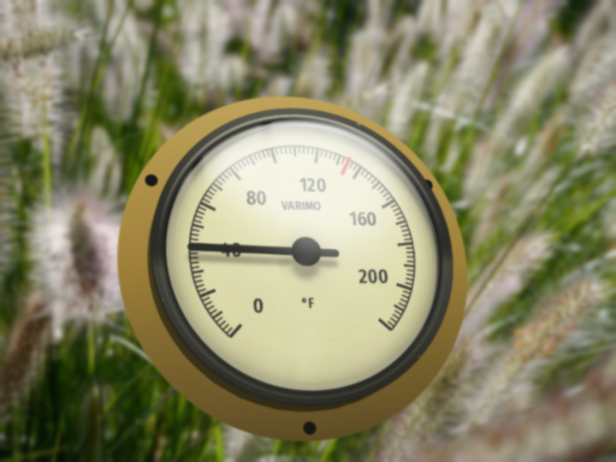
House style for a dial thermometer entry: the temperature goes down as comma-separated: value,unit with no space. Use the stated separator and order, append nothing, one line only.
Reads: 40,°F
